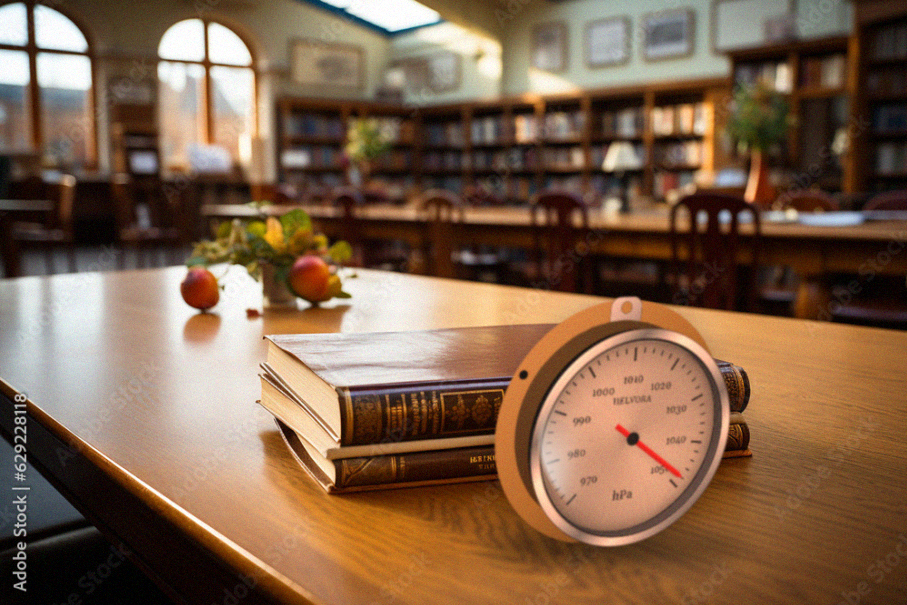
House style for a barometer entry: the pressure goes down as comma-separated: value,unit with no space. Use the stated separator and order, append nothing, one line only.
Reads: 1048,hPa
